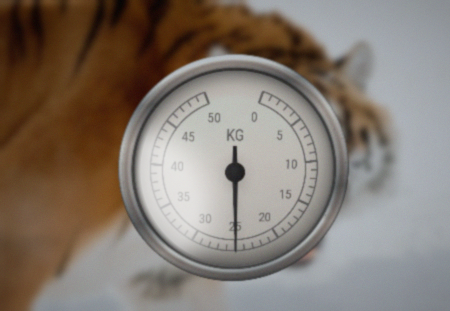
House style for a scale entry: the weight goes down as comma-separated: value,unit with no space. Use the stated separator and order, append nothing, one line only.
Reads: 25,kg
